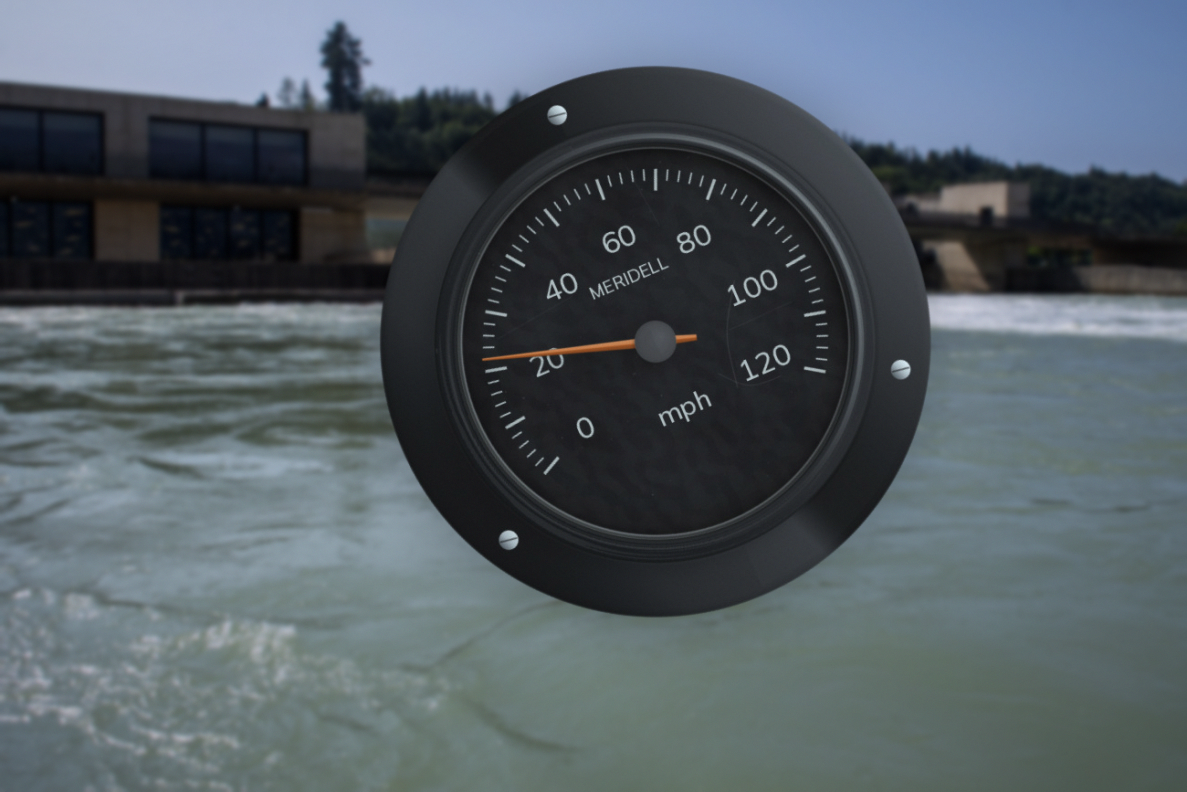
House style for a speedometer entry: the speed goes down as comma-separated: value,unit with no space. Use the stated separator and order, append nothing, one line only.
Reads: 22,mph
